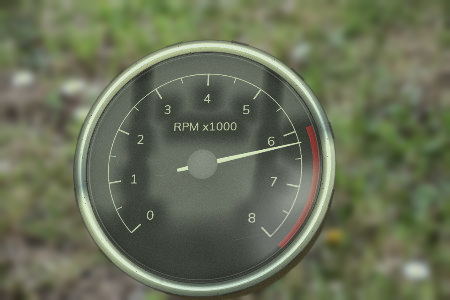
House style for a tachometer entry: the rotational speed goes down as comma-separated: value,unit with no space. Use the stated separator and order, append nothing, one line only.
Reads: 6250,rpm
